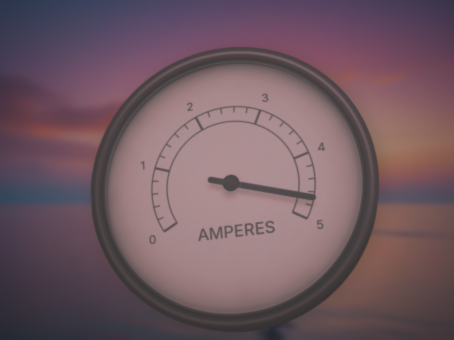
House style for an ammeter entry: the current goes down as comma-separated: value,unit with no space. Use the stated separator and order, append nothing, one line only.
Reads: 4.7,A
